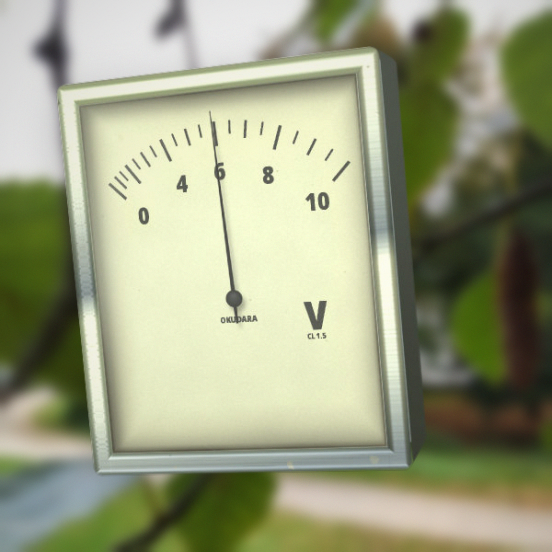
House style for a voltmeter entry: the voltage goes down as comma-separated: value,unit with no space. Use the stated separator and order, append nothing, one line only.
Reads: 6,V
